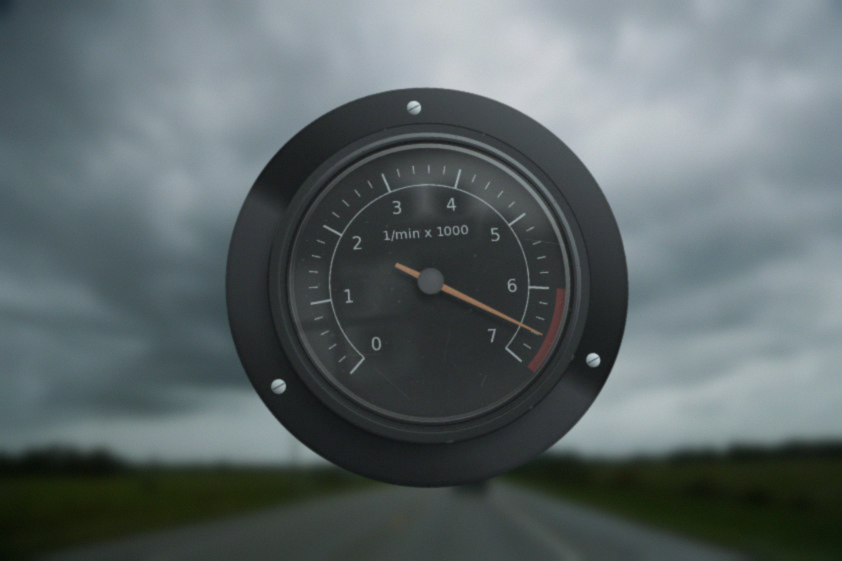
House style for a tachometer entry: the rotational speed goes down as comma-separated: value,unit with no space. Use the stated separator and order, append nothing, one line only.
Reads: 6600,rpm
